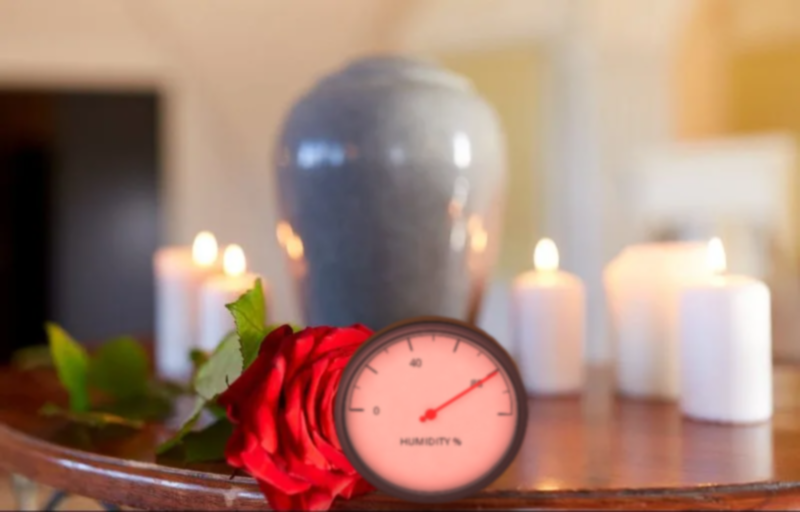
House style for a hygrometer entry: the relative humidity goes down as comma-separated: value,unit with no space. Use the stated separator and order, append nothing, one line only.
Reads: 80,%
